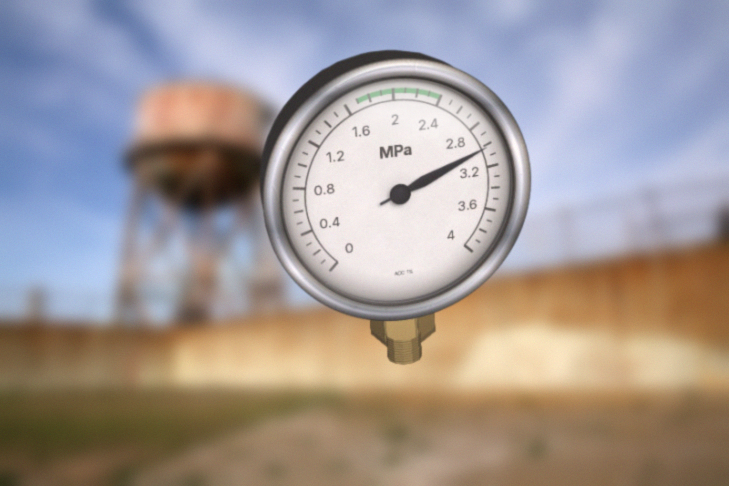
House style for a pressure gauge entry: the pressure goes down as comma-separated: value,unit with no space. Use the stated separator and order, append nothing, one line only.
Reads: 3,MPa
